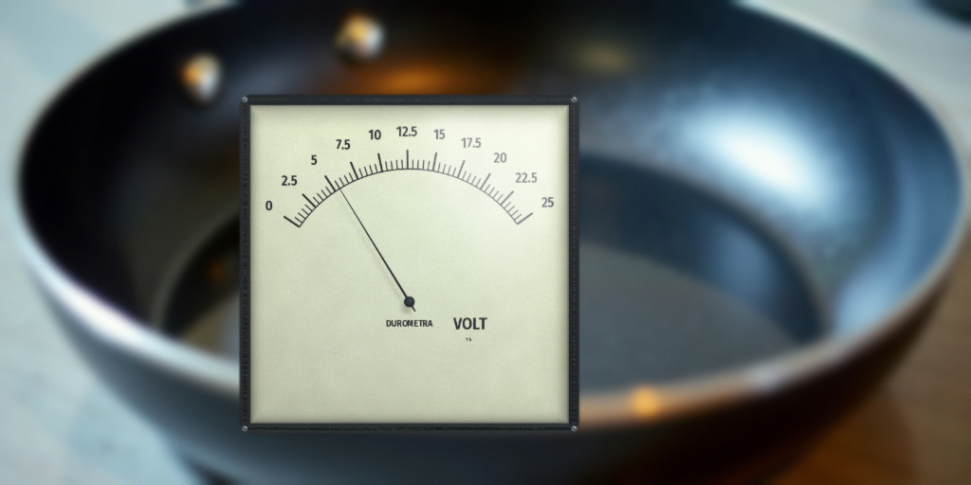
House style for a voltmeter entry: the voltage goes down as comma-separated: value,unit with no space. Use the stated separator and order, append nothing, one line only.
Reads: 5.5,V
